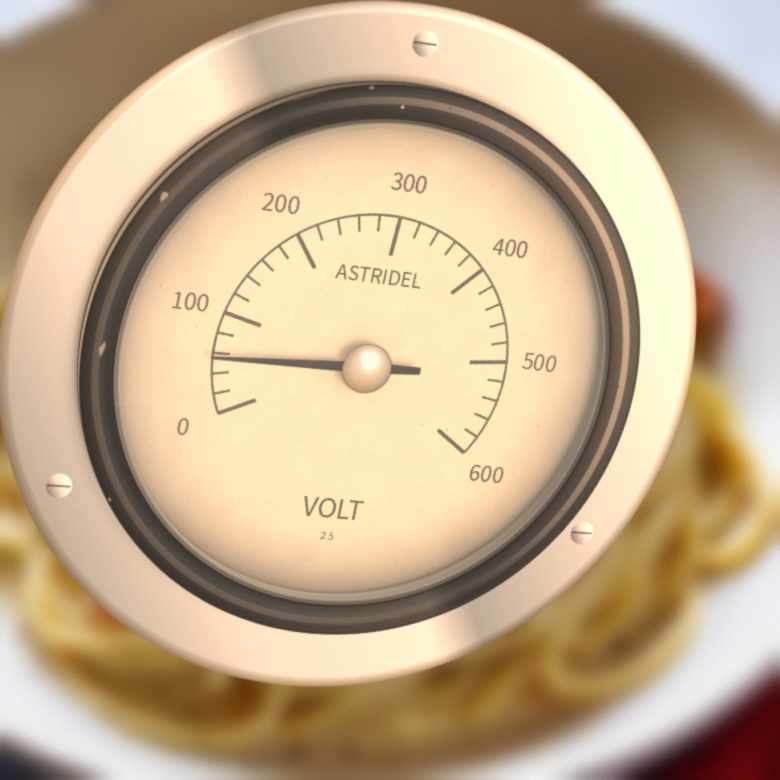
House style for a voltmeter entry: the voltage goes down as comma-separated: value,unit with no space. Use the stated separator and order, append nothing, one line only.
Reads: 60,V
